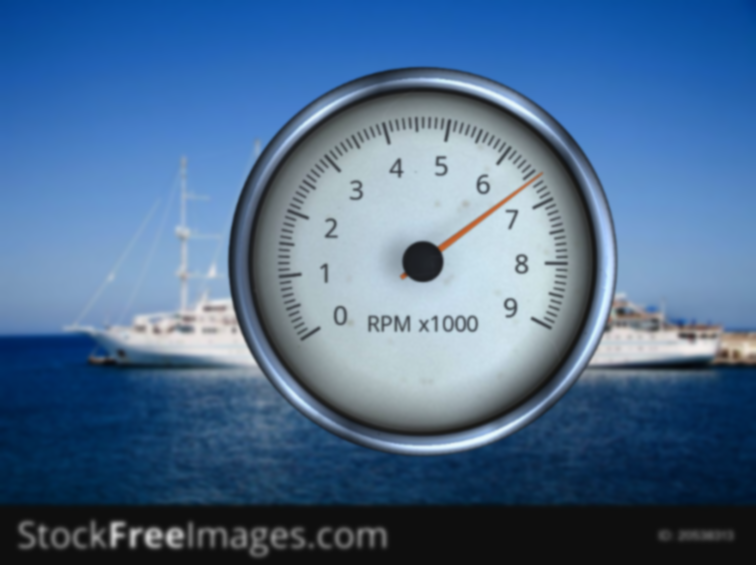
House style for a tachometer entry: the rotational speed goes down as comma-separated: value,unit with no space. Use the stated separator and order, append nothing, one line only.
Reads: 6600,rpm
